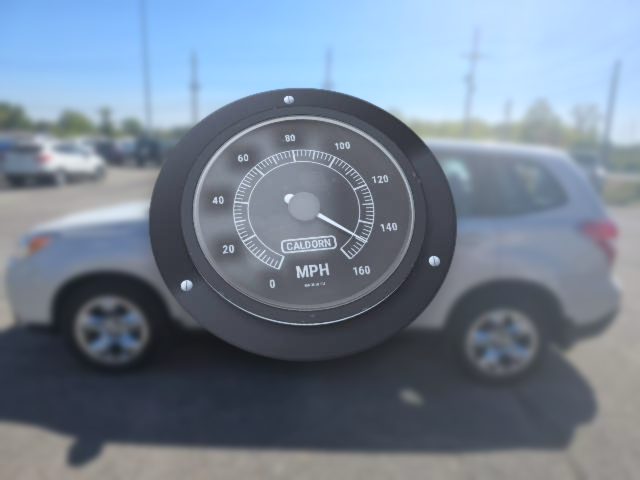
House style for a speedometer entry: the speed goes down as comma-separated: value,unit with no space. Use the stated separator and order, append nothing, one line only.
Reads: 150,mph
